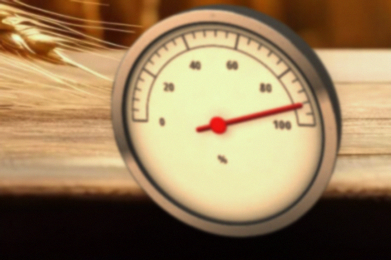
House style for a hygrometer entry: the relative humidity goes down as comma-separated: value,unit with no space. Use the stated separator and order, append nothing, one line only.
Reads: 92,%
